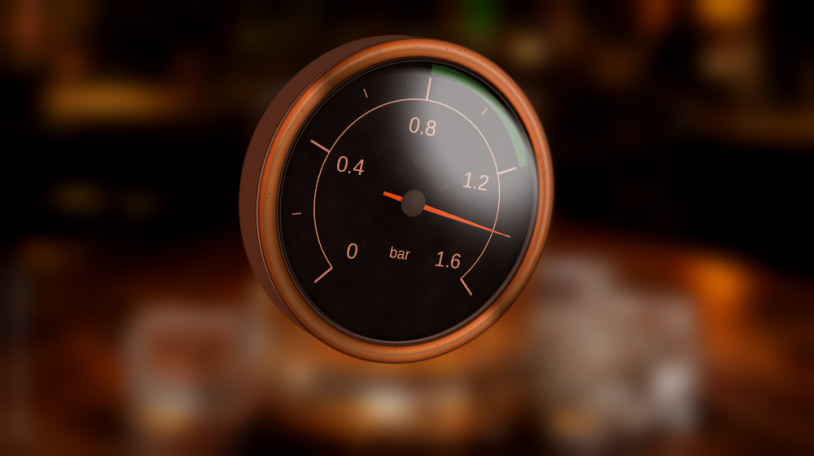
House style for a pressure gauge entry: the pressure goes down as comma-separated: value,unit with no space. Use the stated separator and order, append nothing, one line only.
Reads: 1.4,bar
